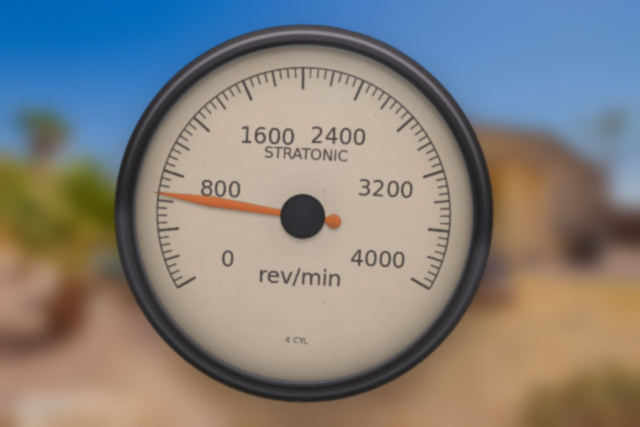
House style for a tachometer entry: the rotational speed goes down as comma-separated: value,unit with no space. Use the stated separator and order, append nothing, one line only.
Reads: 650,rpm
